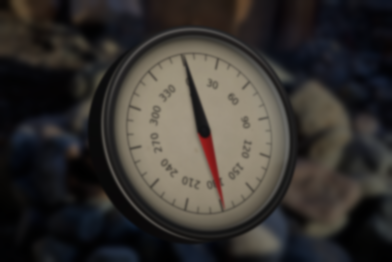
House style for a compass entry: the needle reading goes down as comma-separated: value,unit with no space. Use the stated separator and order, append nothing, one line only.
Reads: 180,°
